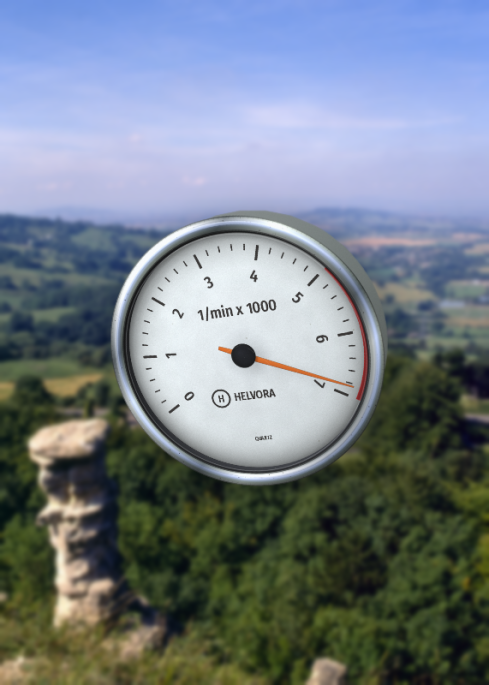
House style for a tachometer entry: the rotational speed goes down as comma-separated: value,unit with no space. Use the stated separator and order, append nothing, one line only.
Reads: 6800,rpm
